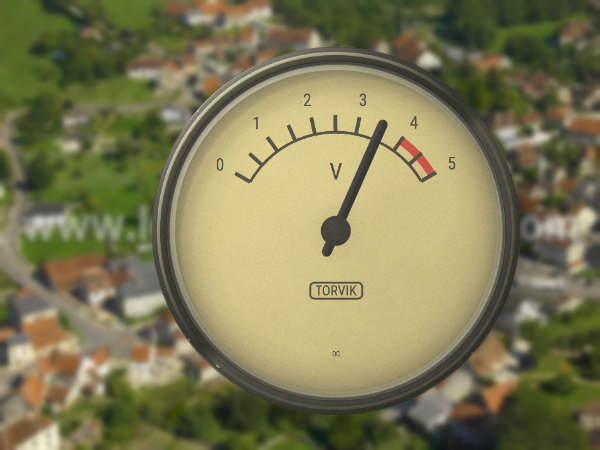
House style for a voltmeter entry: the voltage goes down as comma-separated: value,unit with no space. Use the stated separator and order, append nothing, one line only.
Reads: 3.5,V
